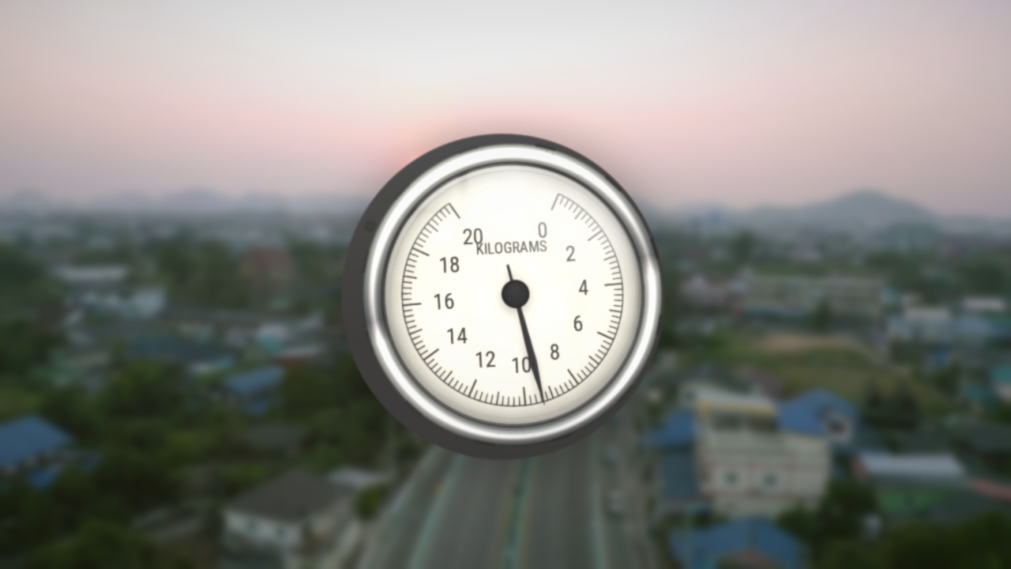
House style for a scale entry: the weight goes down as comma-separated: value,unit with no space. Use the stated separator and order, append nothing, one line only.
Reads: 9.4,kg
